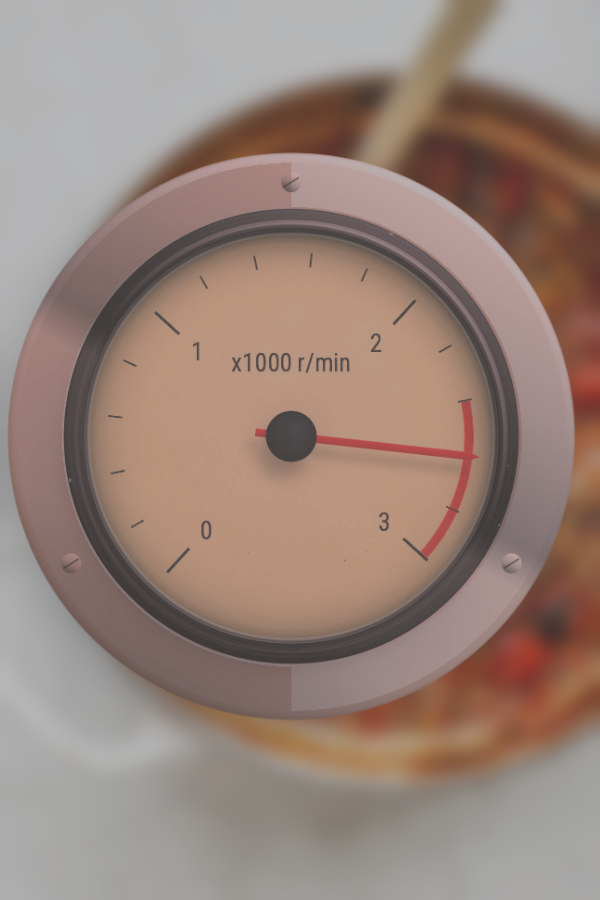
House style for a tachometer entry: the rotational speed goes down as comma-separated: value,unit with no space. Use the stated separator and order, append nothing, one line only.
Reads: 2600,rpm
